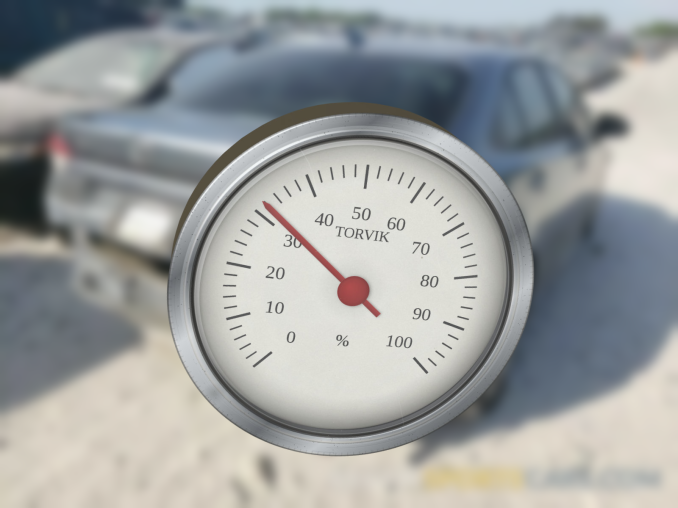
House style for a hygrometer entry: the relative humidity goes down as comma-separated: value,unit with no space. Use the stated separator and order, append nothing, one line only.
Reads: 32,%
